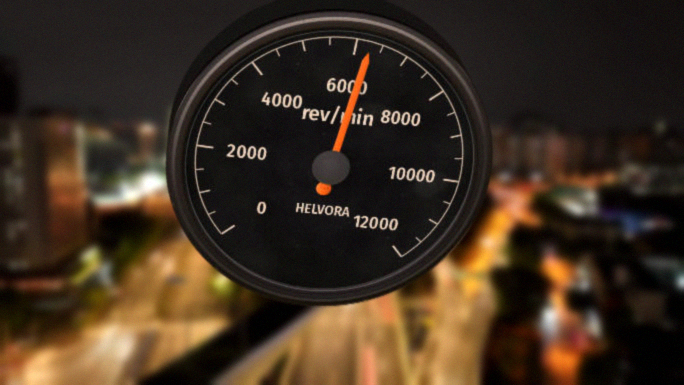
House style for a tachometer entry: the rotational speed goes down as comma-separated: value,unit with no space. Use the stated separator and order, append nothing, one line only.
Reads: 6250,rpm
